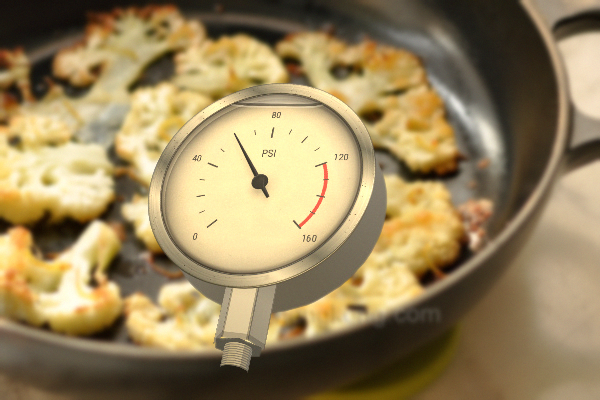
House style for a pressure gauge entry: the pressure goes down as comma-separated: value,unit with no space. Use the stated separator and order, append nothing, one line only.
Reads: 60,psi
